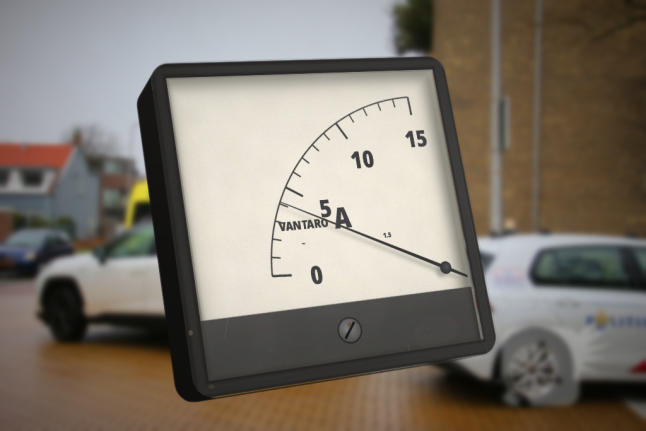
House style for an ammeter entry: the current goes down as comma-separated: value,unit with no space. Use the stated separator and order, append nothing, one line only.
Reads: 4,A
